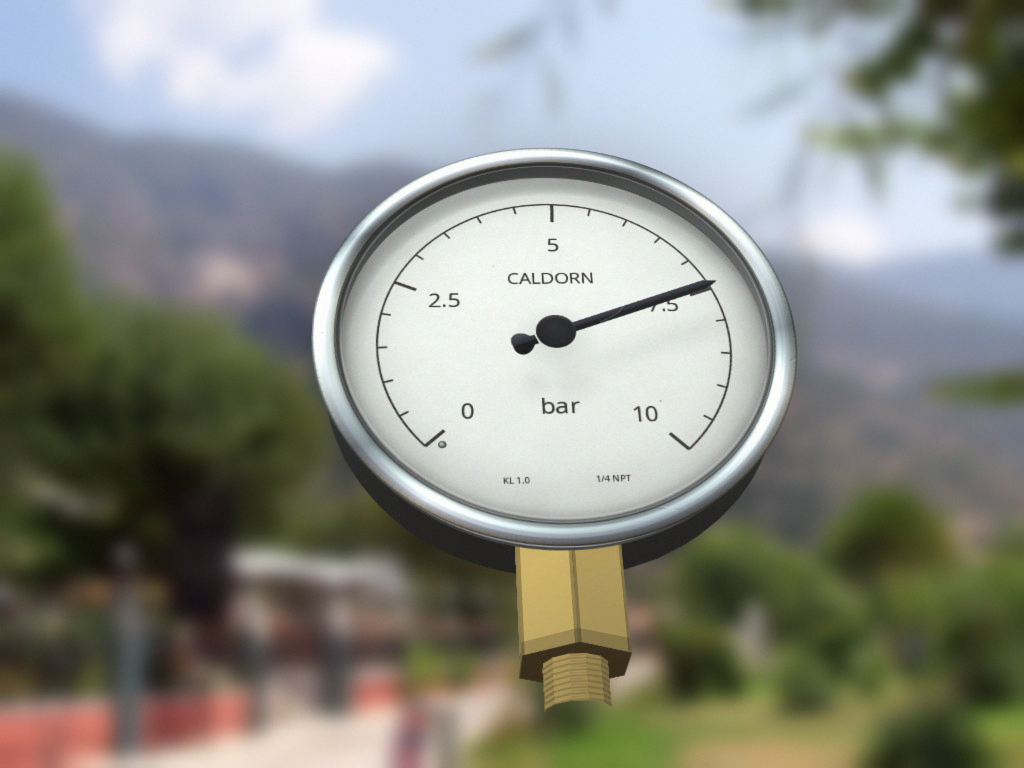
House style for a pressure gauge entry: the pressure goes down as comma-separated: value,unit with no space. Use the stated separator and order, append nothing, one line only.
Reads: 7.5,bar
